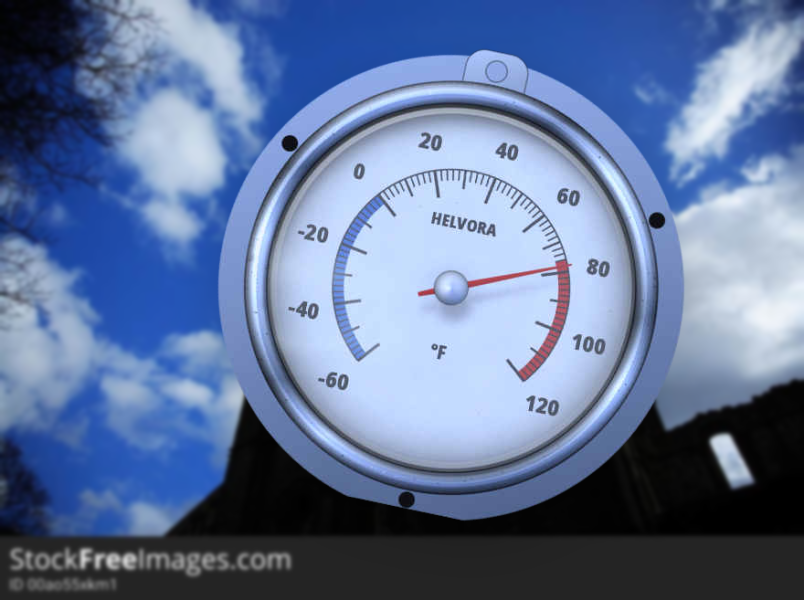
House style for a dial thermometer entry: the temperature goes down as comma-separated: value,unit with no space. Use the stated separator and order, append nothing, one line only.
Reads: 78,°F
